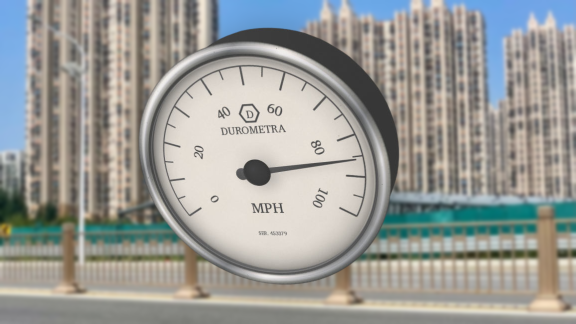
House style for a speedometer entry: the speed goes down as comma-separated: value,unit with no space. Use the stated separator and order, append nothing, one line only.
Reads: 85,mph
